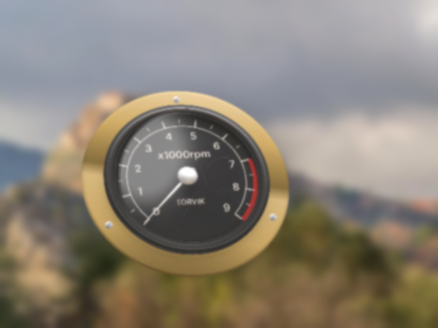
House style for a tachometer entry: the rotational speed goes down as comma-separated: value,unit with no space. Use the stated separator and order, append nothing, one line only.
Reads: 0,rpm
